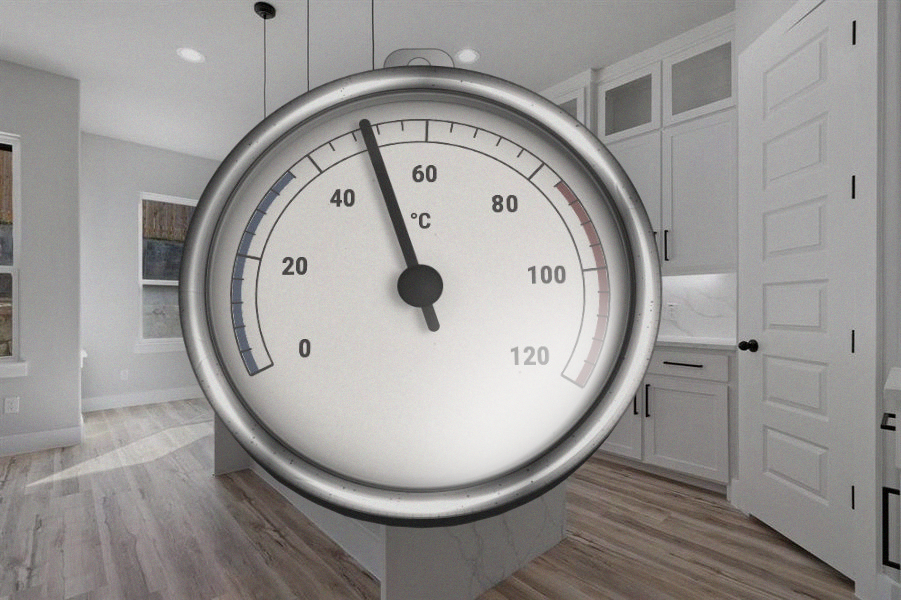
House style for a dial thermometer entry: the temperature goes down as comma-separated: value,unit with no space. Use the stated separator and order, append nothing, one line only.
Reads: 50,°C
